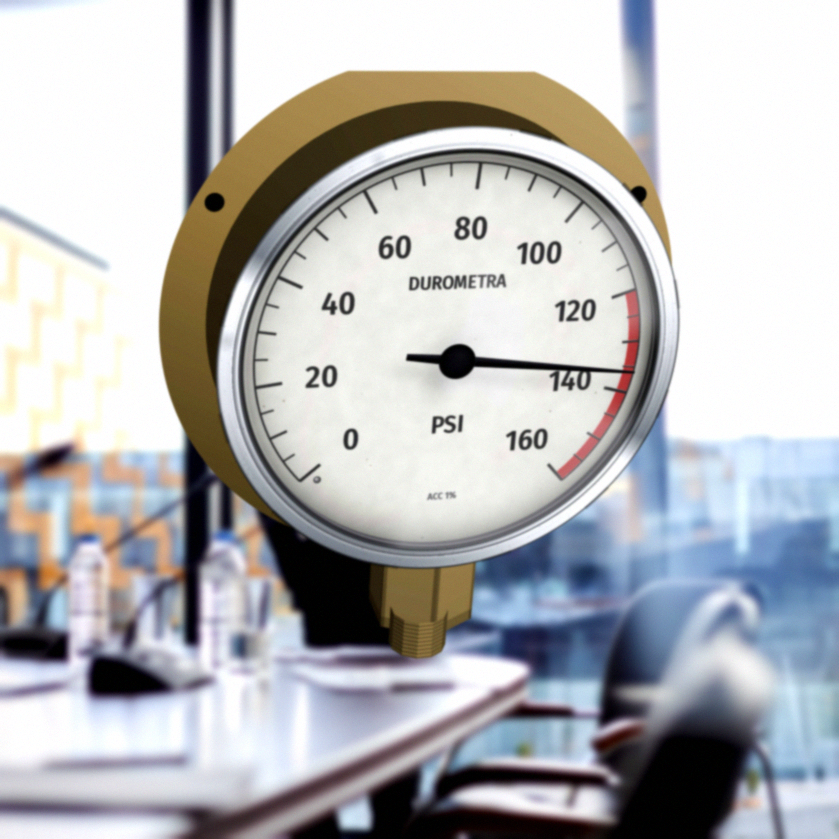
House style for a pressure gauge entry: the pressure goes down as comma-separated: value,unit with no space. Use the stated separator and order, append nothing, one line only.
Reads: 135,psi
